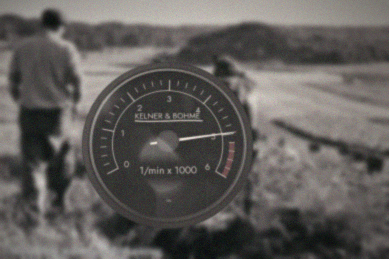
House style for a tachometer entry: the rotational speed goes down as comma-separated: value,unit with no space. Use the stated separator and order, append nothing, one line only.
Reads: 5000,rpm
